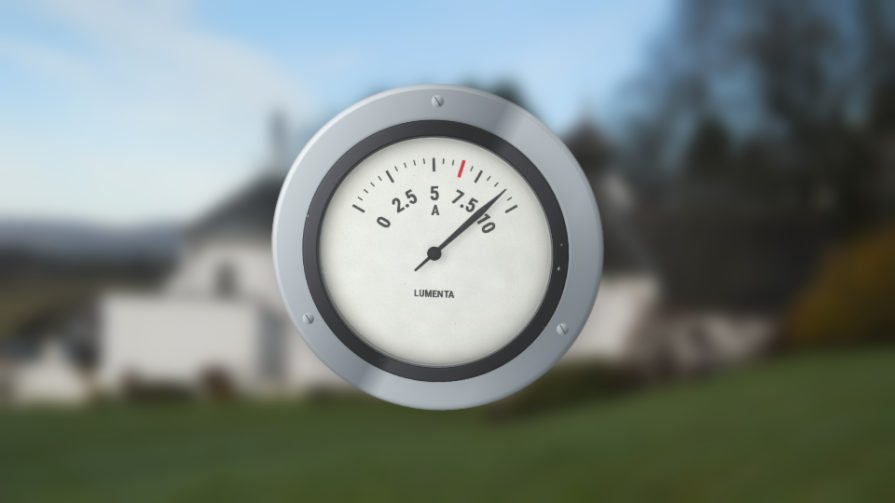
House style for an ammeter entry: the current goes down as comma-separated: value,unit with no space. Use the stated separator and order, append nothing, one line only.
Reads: 9,A
